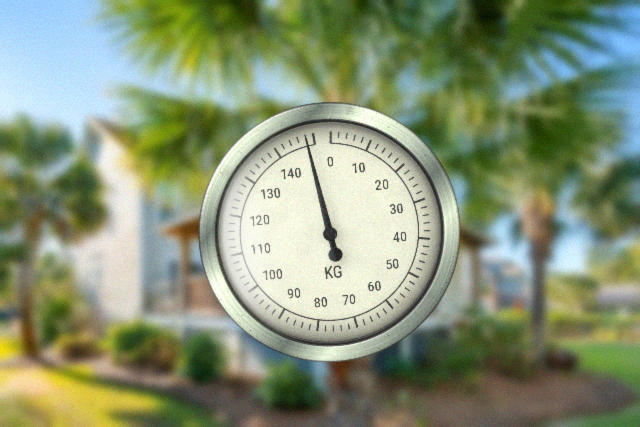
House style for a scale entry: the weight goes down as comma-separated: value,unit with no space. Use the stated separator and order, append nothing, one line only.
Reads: 148,kg
